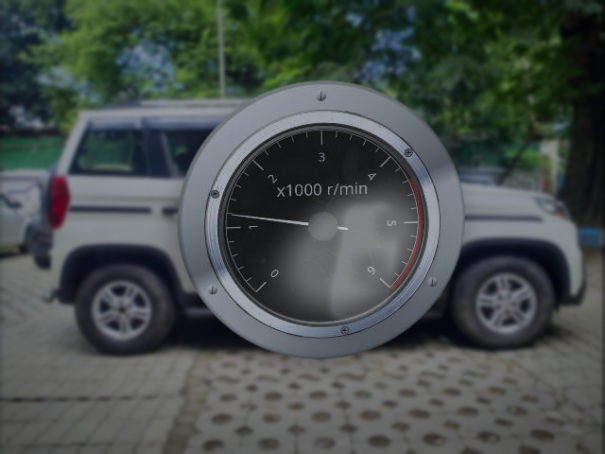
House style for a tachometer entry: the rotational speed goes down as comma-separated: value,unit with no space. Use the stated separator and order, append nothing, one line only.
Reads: 1200,rpm
